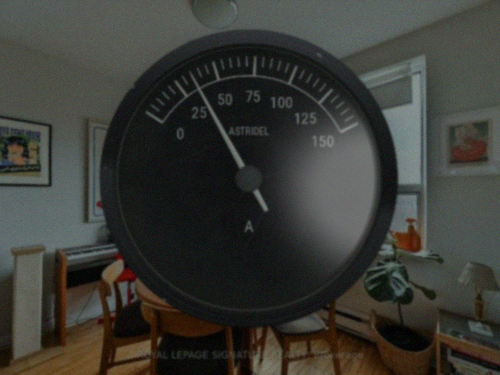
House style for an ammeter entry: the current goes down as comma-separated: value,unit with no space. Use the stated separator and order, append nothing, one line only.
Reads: 35,A
